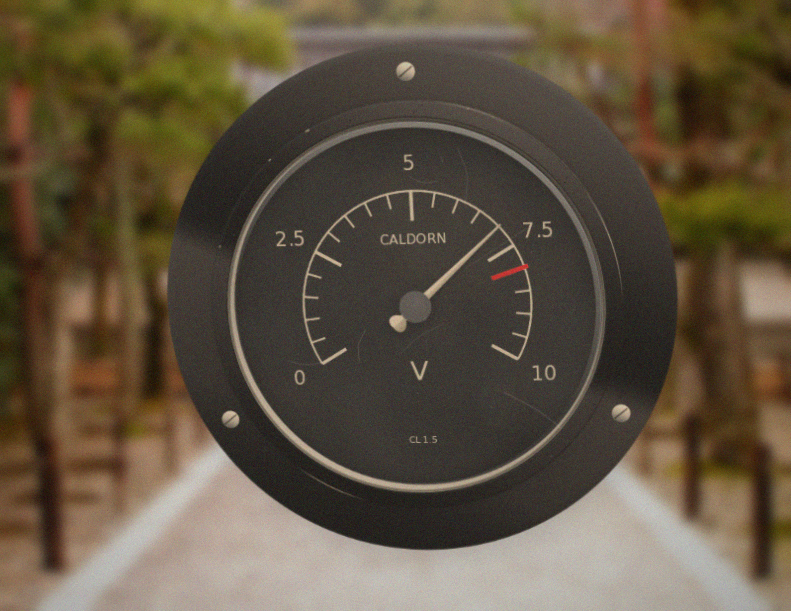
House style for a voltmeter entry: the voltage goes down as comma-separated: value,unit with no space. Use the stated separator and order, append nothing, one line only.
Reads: 7,V
